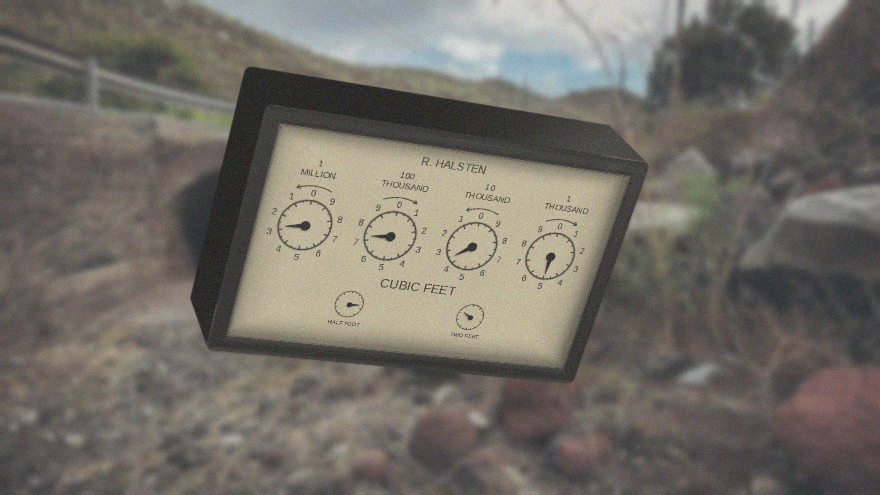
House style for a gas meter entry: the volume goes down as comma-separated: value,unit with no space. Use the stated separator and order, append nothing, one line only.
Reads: 273500,ft³
